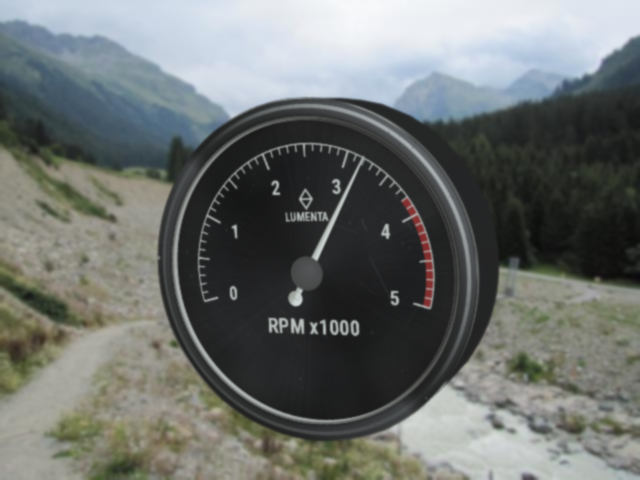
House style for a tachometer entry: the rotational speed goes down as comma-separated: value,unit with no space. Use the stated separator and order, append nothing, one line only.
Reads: 3200,rpm
